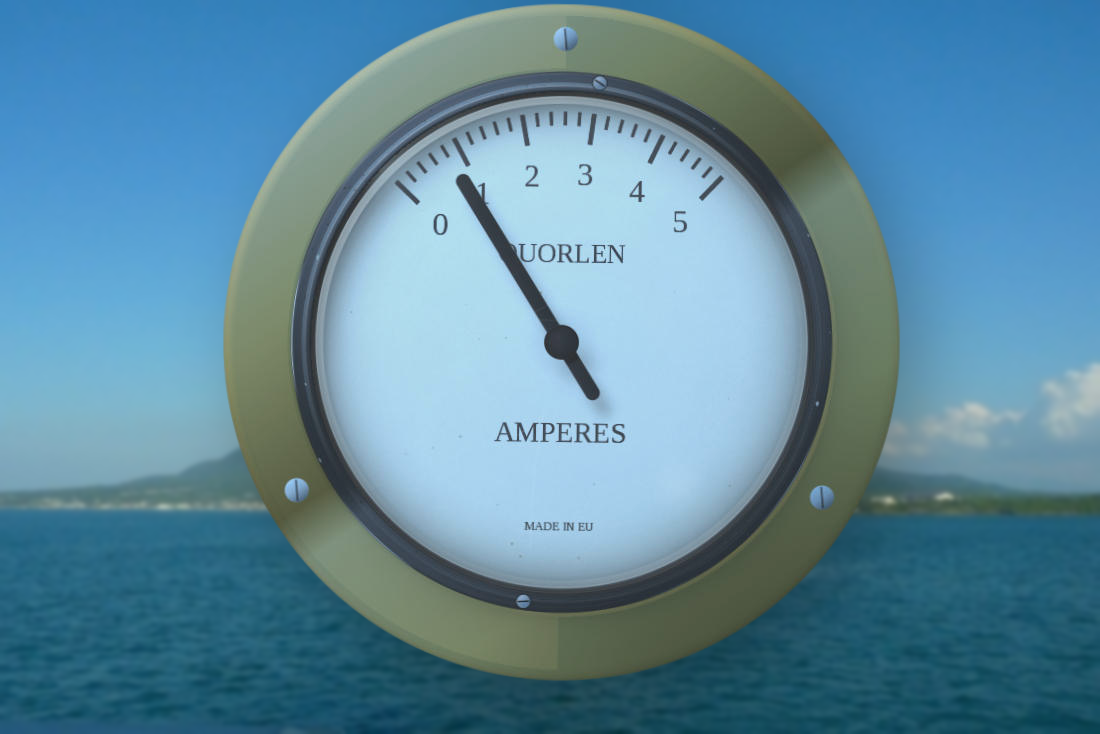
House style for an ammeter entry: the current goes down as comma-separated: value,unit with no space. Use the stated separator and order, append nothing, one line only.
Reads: 0.8,A
